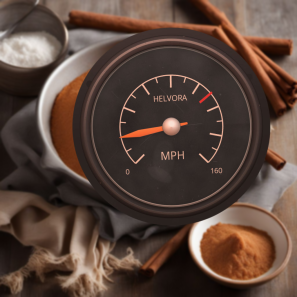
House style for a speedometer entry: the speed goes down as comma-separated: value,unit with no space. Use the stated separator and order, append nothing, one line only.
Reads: 20,mph
